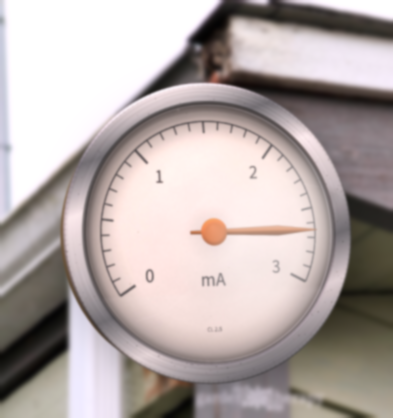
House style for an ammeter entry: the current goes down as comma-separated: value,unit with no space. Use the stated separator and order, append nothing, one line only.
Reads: 2.65,mA
